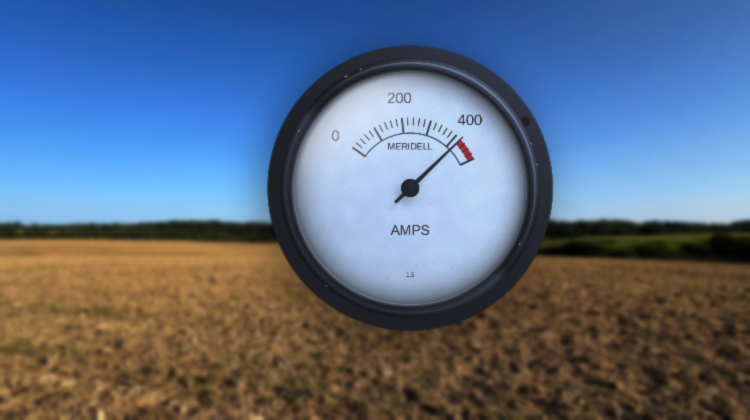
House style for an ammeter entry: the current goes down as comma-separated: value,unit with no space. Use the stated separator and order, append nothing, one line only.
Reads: 420,A
